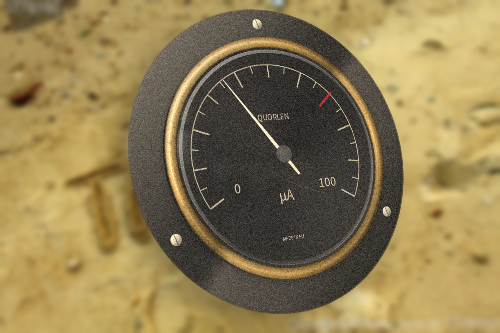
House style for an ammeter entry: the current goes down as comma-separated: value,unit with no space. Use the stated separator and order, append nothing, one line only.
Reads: 35,µA
